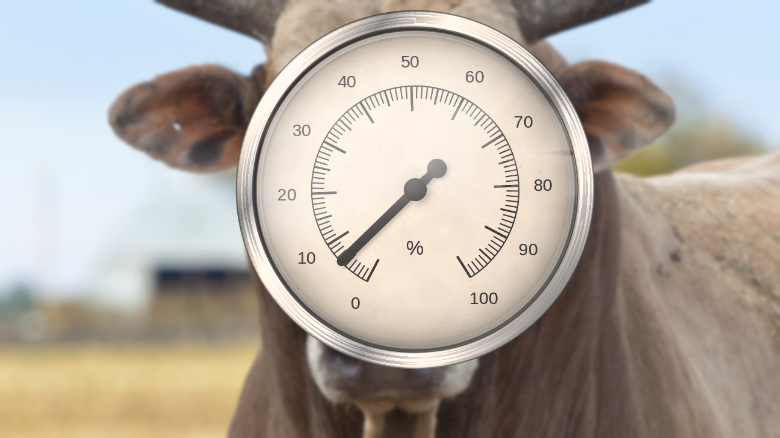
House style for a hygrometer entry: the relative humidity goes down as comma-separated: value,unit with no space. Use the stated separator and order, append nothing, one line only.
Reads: 6,%
